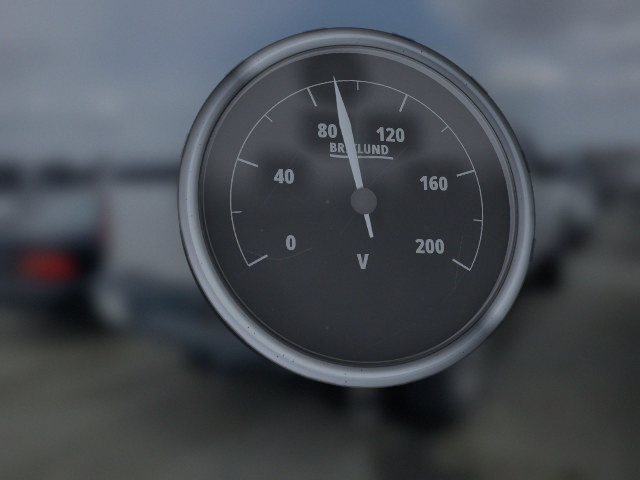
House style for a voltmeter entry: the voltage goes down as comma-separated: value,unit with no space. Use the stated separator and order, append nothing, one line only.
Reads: 90,V
